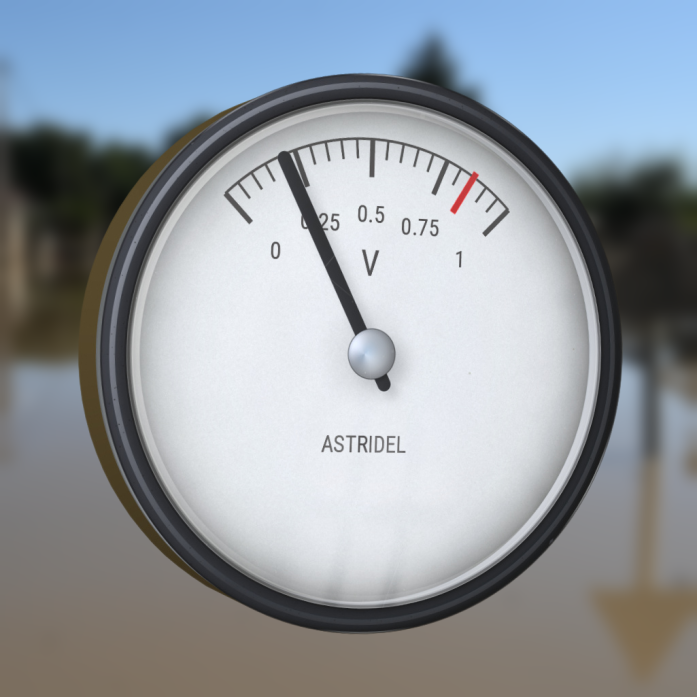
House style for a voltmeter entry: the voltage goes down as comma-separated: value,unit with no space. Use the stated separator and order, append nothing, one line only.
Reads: 0.2,V
